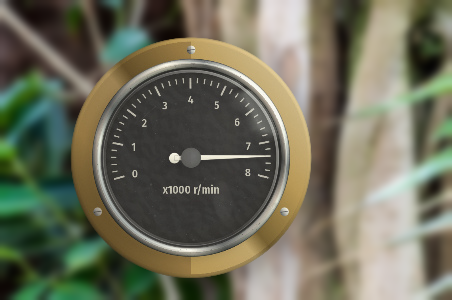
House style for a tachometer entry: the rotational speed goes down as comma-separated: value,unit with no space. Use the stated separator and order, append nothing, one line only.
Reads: 7400,rpm
